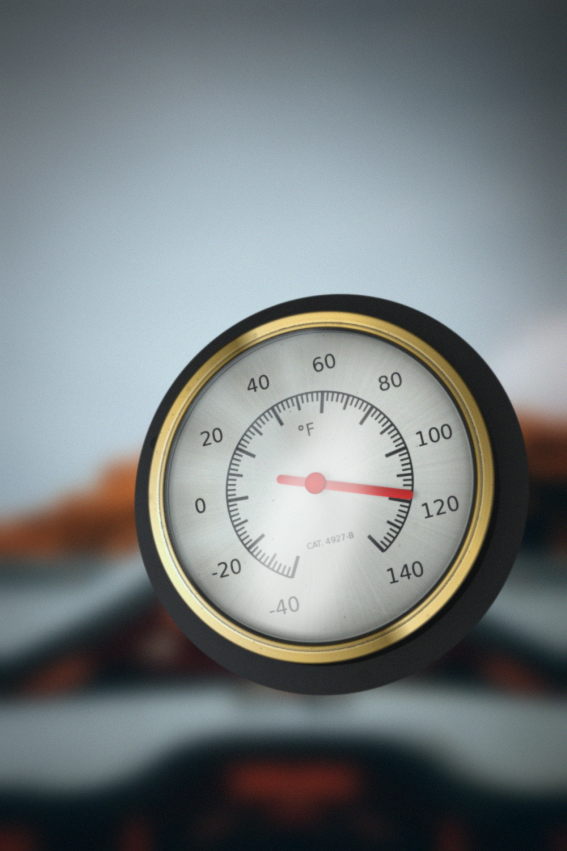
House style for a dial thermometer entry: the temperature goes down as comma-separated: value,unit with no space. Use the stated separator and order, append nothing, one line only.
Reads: 118,°F
